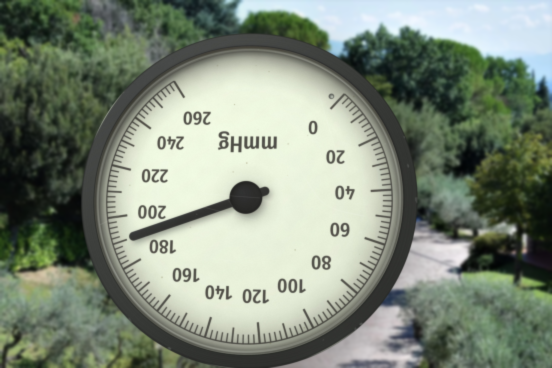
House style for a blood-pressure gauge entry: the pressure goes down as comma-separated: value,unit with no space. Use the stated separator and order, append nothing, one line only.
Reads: 190,mmHg
